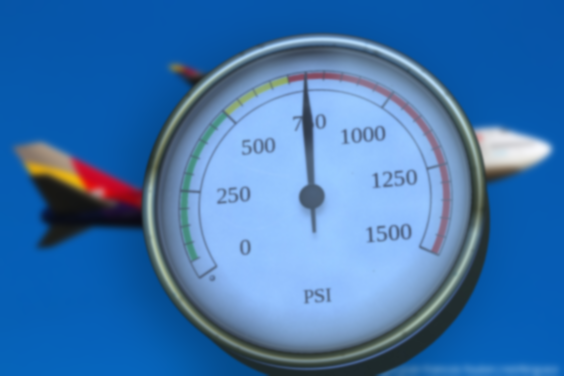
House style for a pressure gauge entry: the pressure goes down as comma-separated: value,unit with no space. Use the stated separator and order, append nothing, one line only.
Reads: 750,psi
